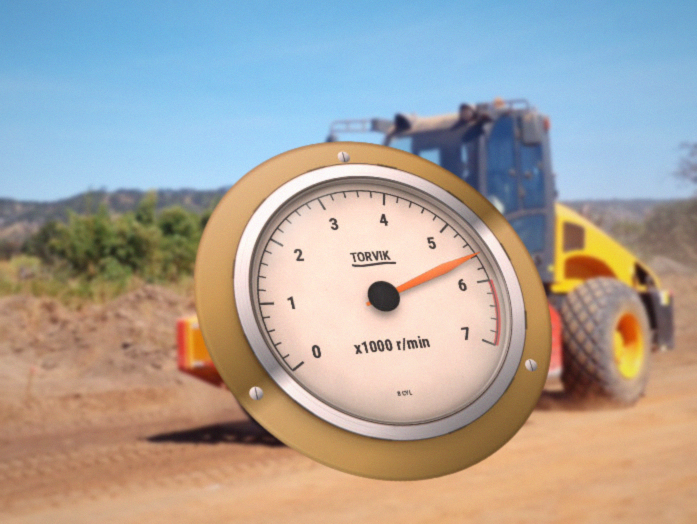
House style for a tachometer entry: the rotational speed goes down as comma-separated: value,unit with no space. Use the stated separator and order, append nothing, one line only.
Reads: 5600,rpm
